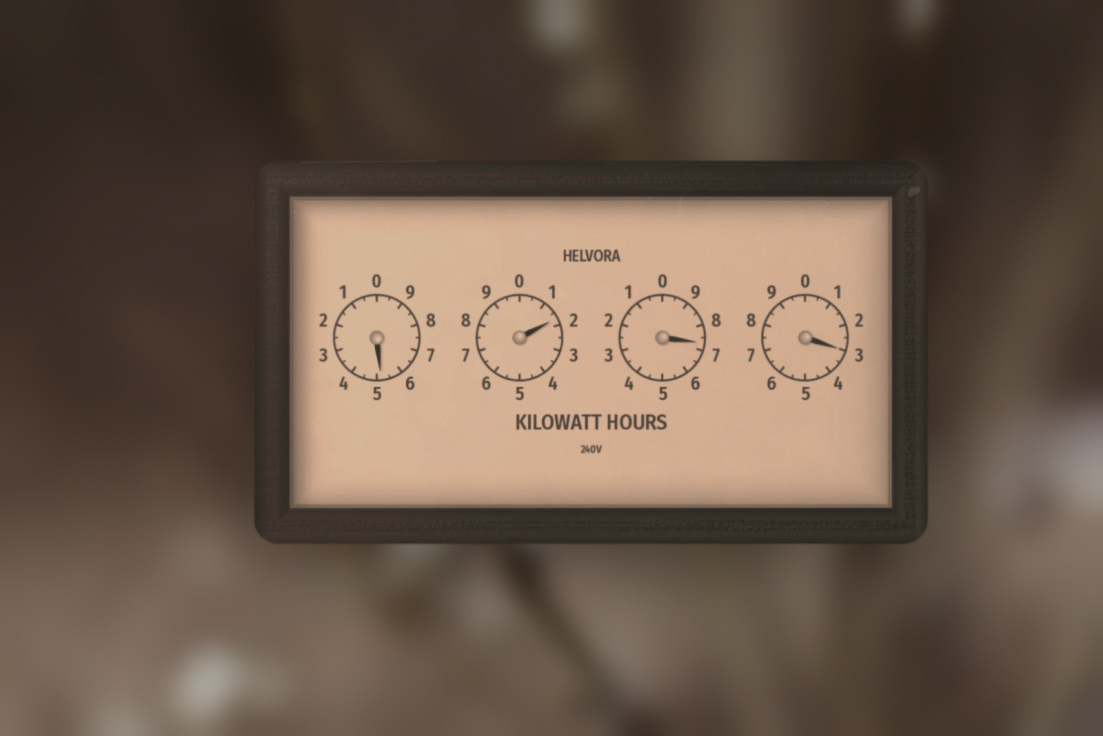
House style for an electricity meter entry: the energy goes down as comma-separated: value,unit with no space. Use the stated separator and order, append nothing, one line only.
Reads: 5173,kWh
